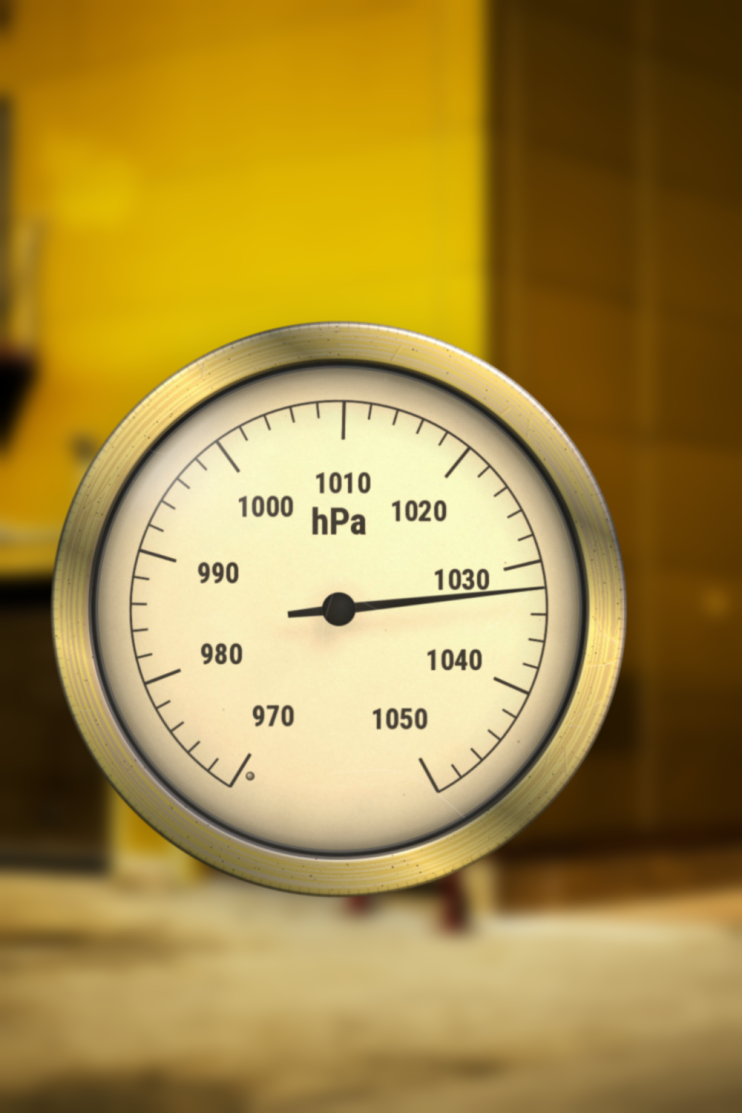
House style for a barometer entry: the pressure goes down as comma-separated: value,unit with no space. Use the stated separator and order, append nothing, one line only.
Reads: 1032,hPa
